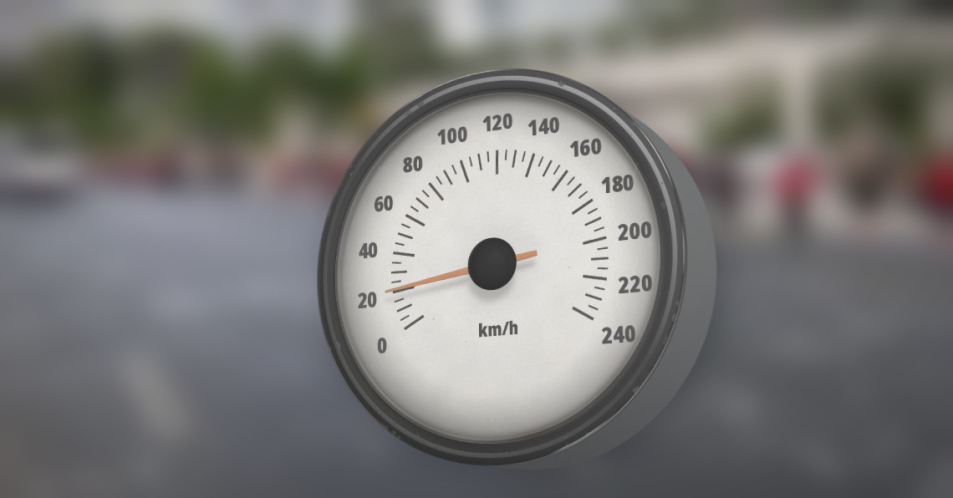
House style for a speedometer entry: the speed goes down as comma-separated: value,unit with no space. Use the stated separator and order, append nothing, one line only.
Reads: 20,km/h
